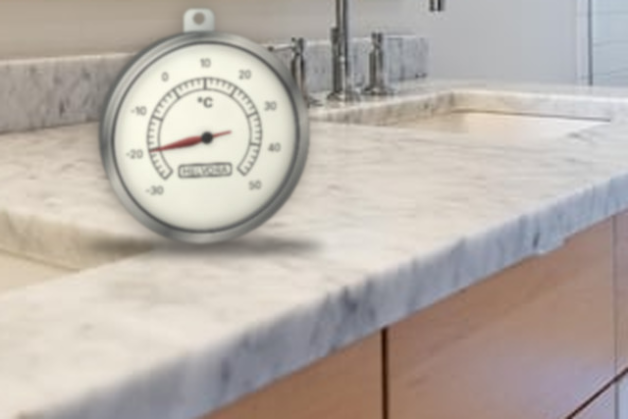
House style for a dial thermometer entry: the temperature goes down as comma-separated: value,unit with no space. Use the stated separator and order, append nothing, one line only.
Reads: -20,°C
